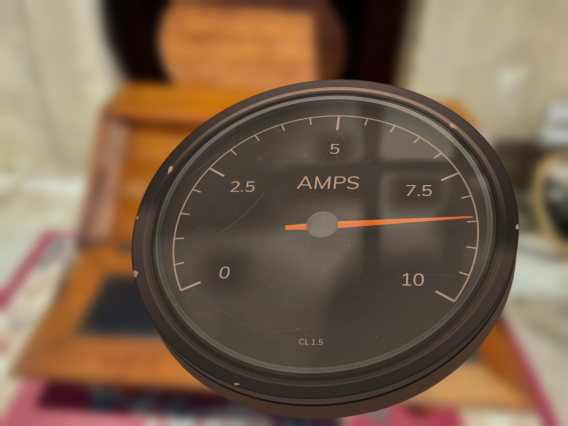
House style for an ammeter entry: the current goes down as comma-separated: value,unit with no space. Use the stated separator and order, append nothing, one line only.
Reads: 8.5,A
